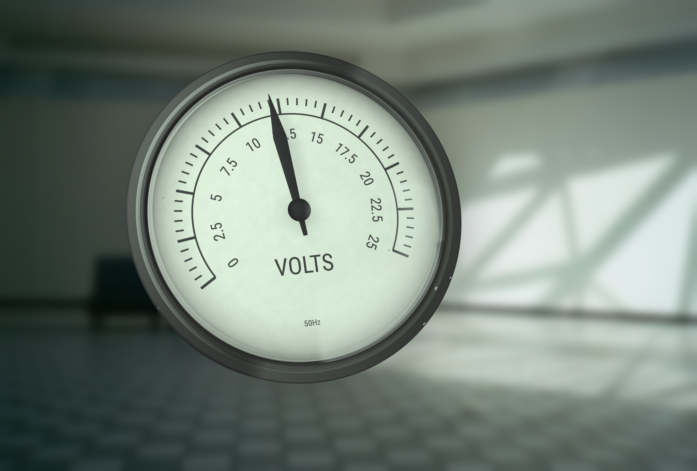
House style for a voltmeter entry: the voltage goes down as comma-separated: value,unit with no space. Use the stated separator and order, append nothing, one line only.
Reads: 12,V
